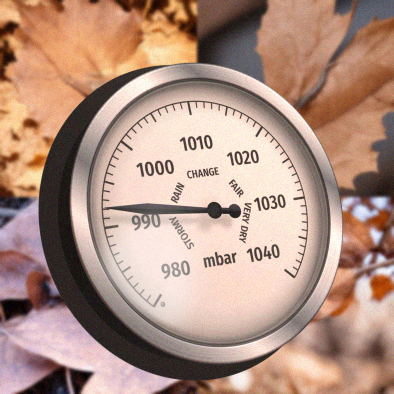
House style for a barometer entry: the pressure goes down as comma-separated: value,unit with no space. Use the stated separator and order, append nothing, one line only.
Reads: 992,mbar
